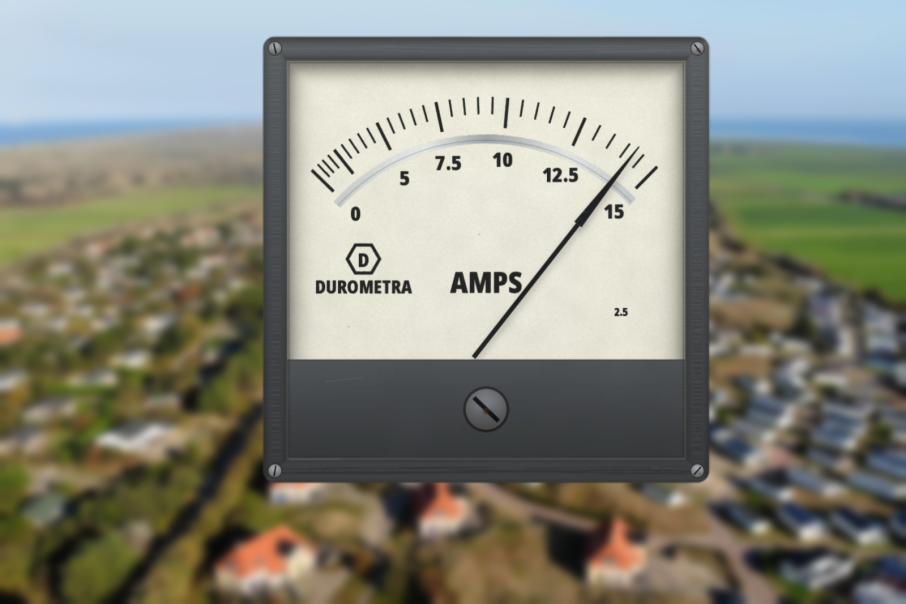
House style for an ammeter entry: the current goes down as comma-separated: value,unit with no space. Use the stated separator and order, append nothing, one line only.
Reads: 14.25,A
